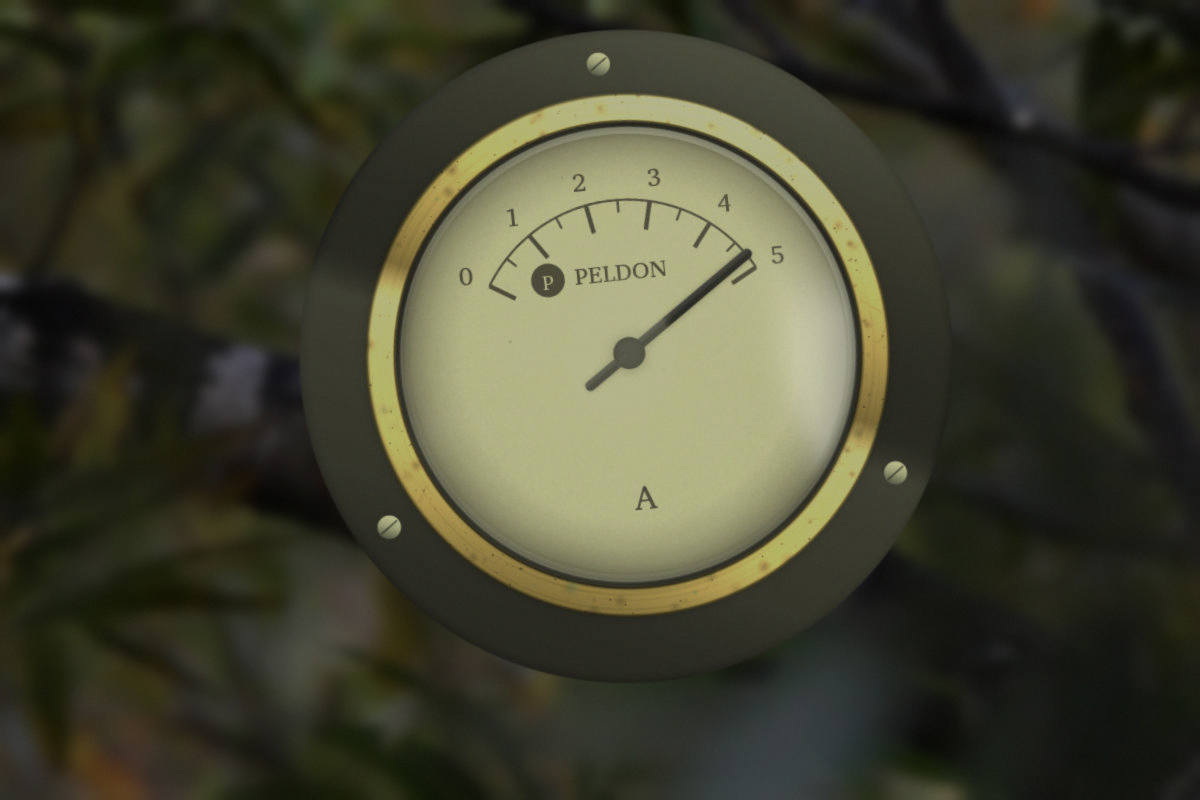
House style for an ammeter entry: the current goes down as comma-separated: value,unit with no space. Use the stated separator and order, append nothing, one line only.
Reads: 4.75,A
